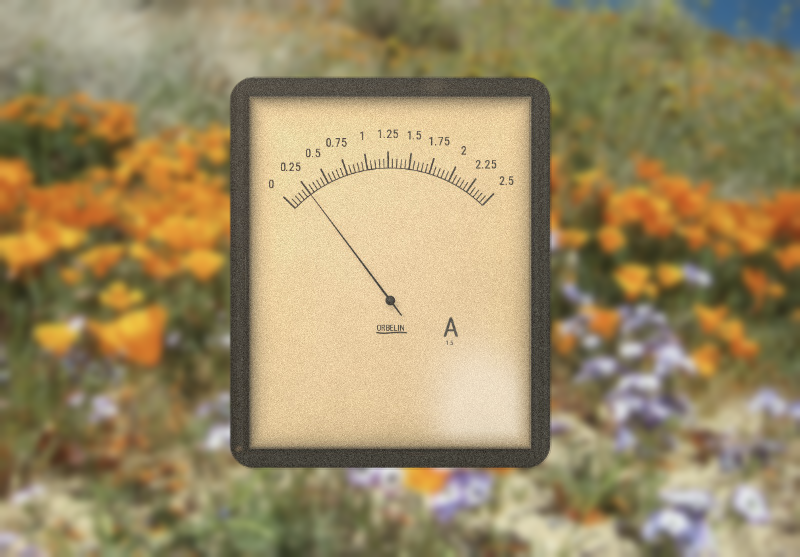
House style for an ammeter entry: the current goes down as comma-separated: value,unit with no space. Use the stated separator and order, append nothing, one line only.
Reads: 0.25,A
